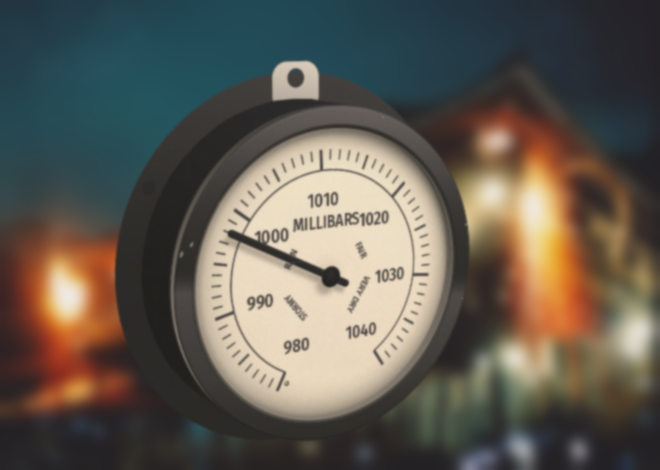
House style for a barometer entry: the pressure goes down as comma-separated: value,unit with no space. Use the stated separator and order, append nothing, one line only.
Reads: 998,mbar
